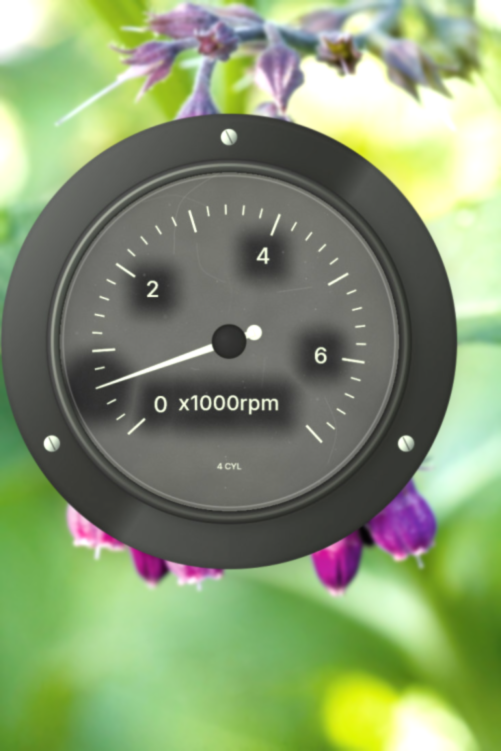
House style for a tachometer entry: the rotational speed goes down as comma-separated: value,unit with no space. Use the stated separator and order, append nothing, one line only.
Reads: 600,rpm
